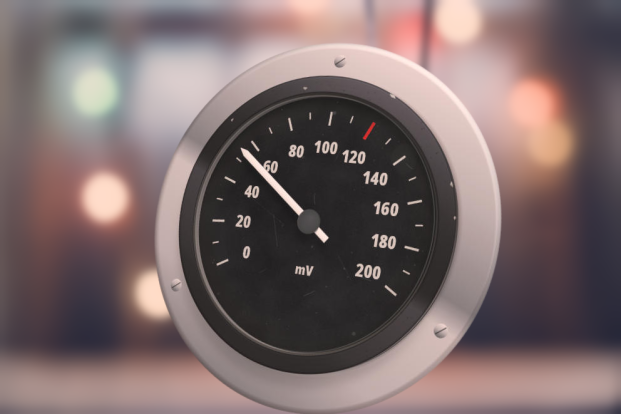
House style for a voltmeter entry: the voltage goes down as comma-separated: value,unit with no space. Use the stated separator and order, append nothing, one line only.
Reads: 55,mV
